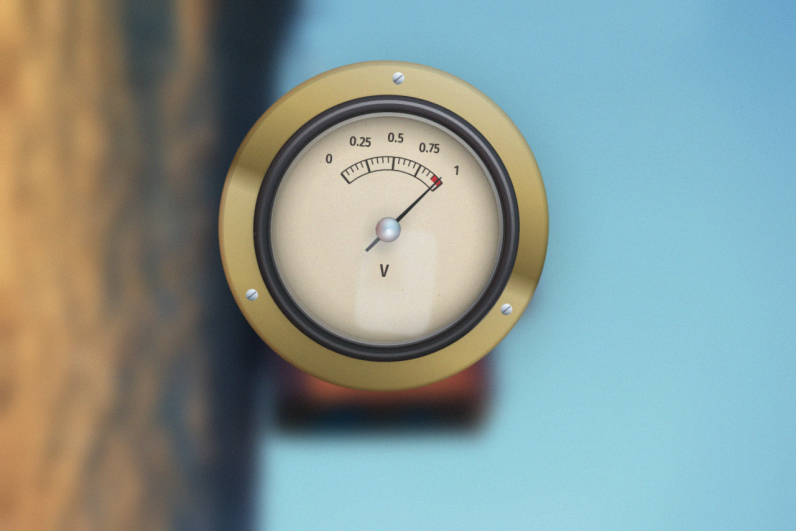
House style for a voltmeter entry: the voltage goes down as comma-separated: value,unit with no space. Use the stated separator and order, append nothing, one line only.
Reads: 0.95,V
